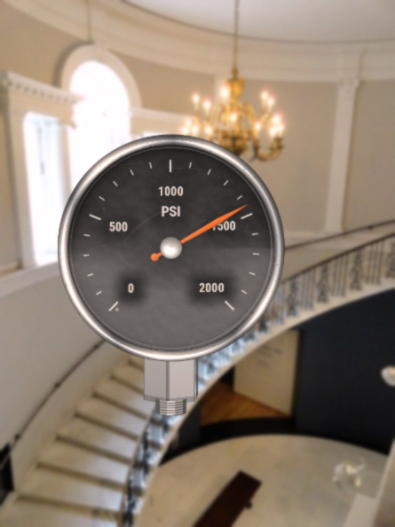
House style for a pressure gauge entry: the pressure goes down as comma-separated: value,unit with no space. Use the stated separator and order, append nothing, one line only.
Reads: 1450,psi
